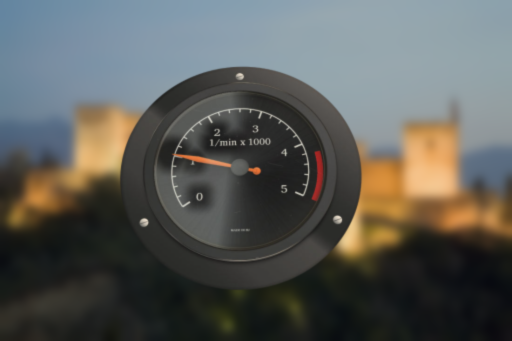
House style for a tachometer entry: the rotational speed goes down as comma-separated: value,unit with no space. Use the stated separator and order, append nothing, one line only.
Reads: 1000,rpm
